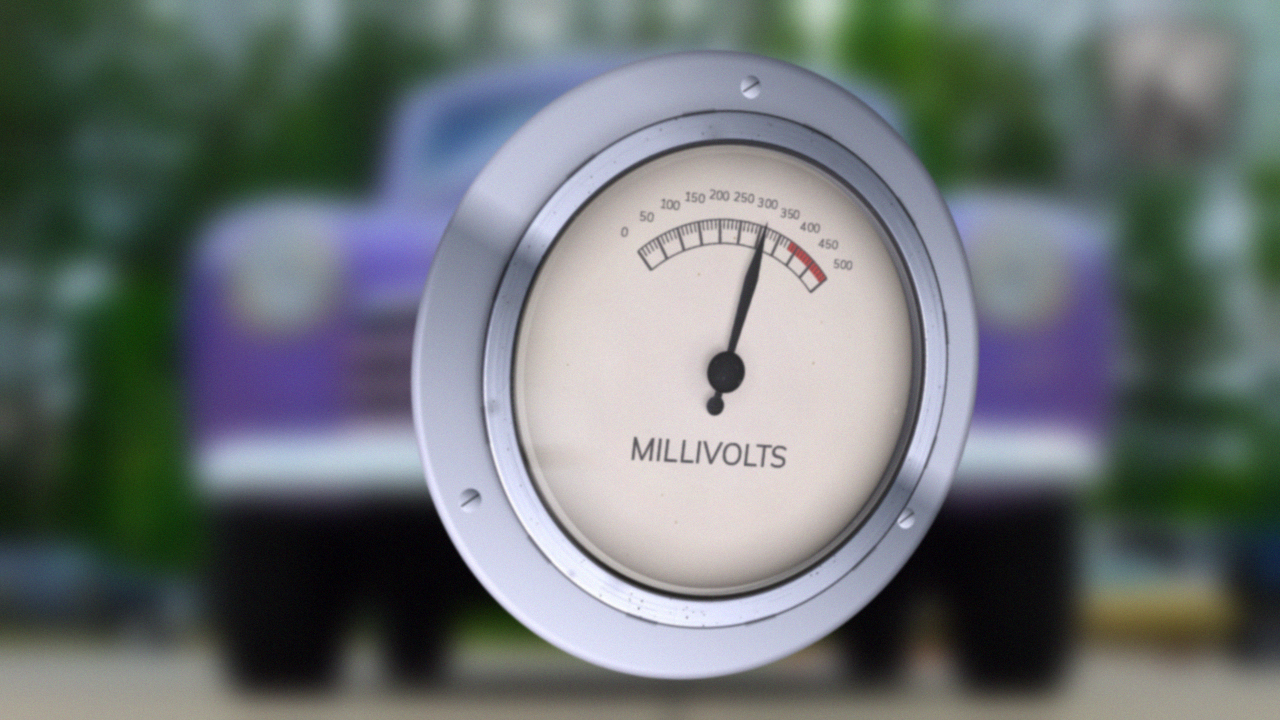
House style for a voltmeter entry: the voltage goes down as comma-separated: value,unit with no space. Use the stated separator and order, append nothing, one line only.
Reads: 300,mV
